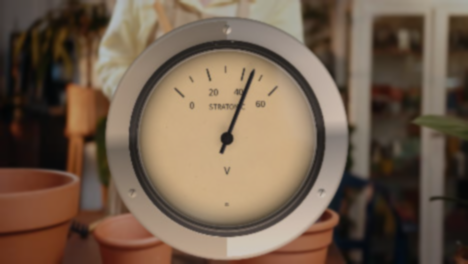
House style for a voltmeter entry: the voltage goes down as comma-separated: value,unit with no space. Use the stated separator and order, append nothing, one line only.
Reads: 45,V
